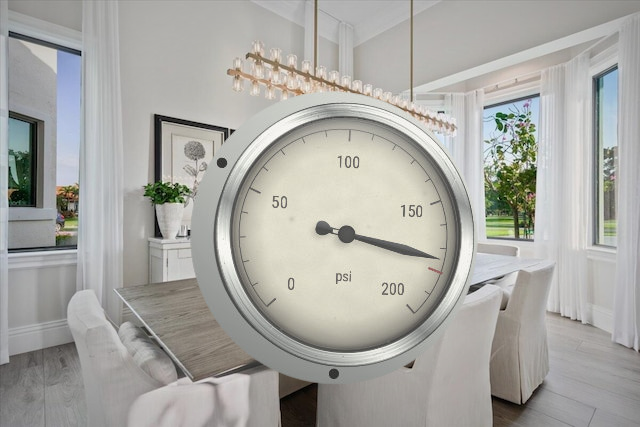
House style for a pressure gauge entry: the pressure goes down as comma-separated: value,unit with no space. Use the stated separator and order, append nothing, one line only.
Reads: 175,psi
